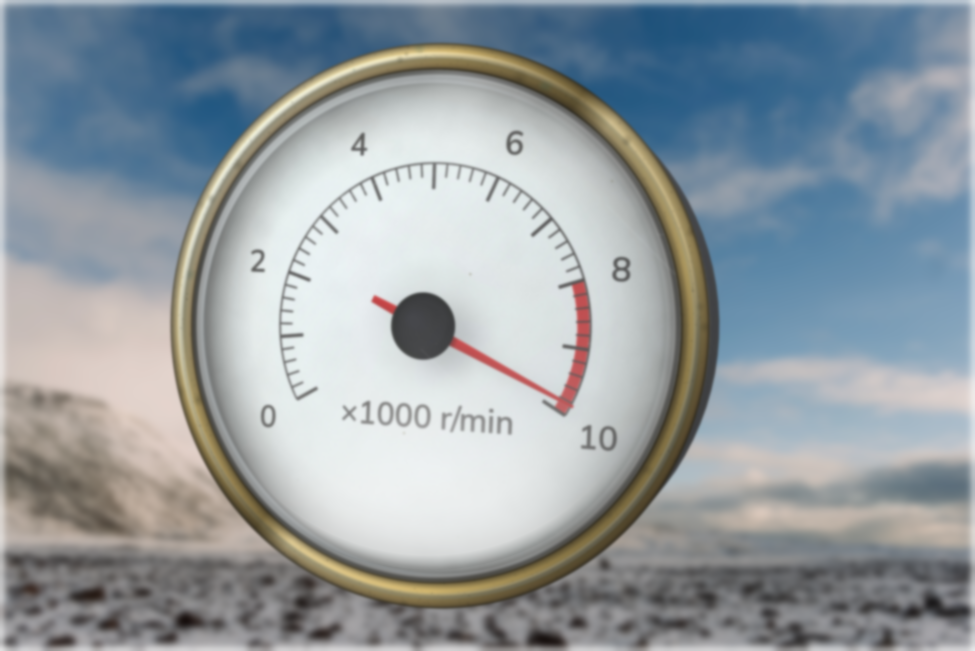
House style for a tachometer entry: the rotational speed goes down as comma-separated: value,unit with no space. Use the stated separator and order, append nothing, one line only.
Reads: 9800,rpm
